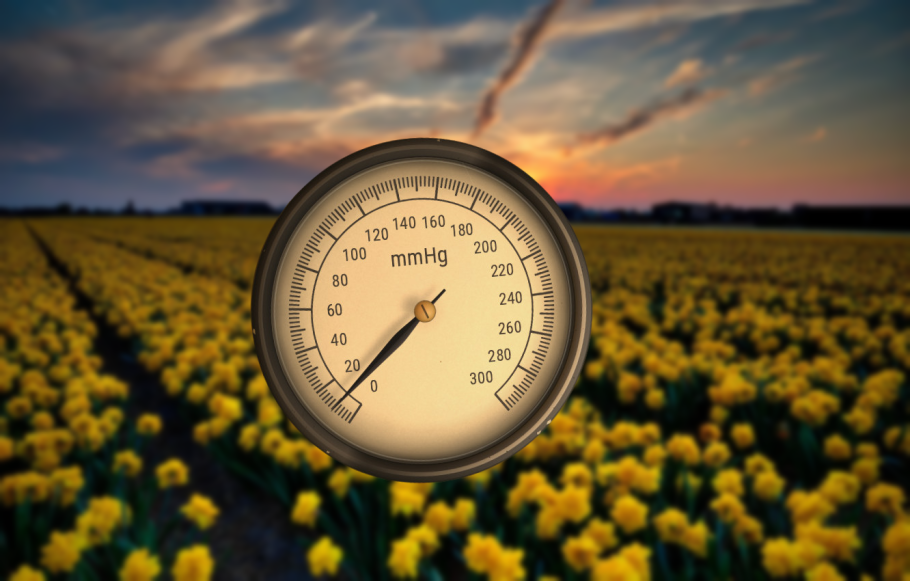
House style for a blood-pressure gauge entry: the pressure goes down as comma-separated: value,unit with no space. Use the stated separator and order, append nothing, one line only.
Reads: 10,mmHg
